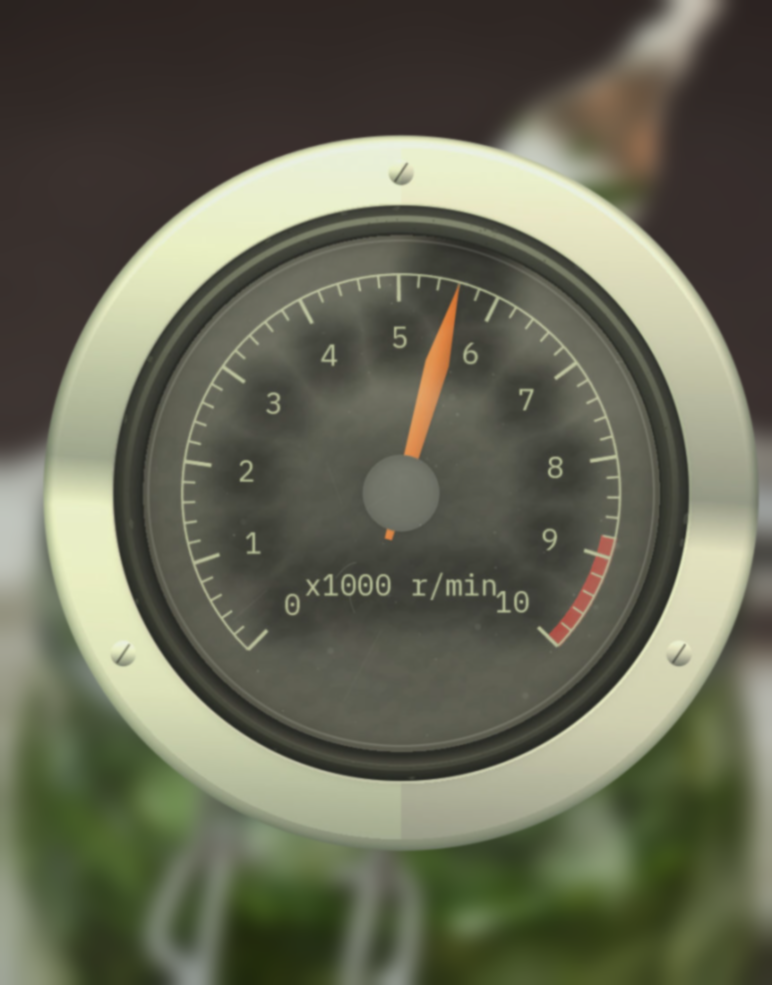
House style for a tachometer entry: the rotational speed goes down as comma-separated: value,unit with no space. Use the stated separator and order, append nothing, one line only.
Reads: 5600,rpm
